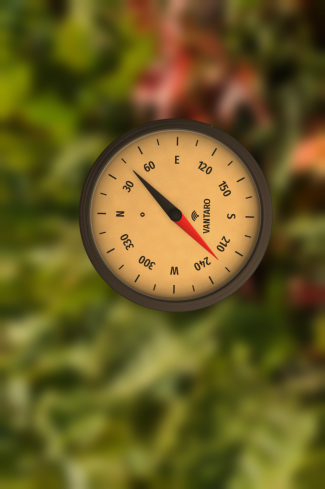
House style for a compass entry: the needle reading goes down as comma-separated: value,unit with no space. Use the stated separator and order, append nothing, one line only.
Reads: 225,°
